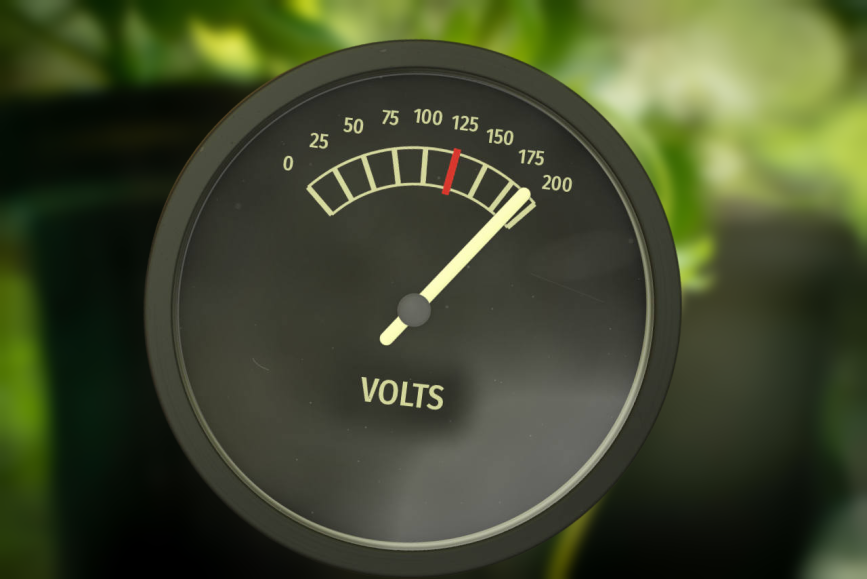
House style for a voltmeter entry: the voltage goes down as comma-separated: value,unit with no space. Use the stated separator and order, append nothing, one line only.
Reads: 187.5,V
